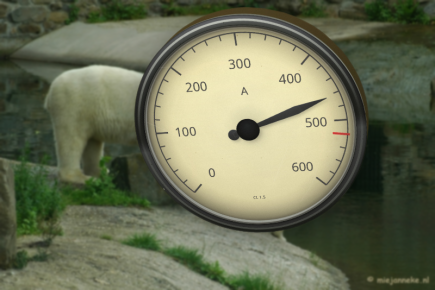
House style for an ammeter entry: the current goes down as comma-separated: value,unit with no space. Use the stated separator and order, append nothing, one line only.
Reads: 460,A
